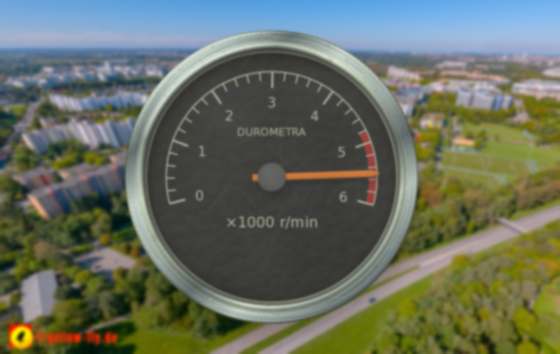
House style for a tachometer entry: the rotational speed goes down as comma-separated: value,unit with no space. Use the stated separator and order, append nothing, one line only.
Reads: 5500,rpm
